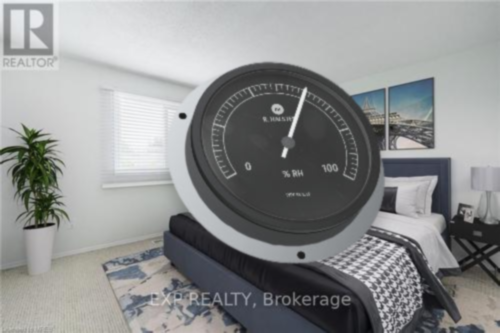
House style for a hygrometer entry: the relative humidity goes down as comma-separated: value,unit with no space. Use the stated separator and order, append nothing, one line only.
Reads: 60,%
